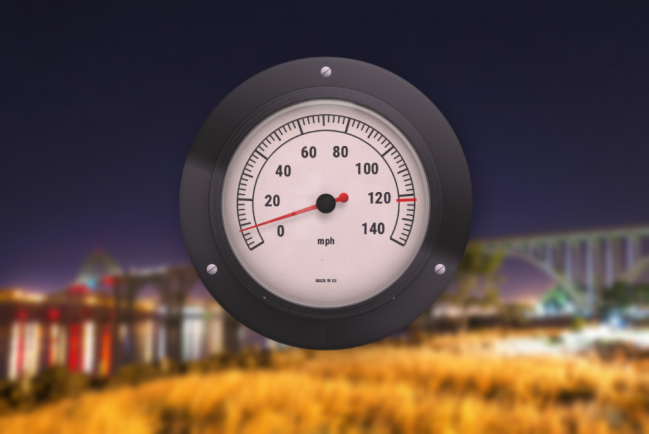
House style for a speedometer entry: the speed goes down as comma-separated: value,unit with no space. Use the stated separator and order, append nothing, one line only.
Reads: 8,mph
